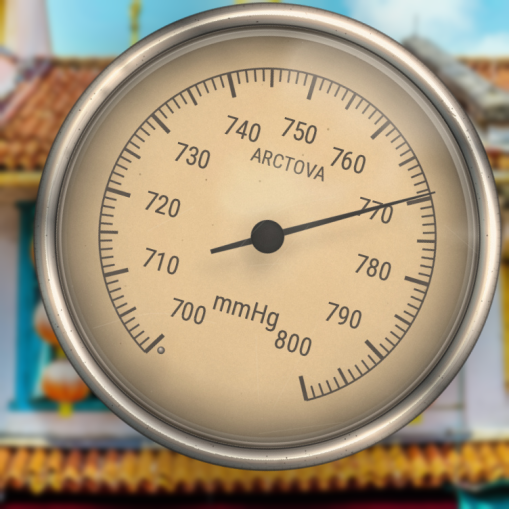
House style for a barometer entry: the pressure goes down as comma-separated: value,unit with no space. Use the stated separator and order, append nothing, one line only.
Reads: 769.5,mmHg
